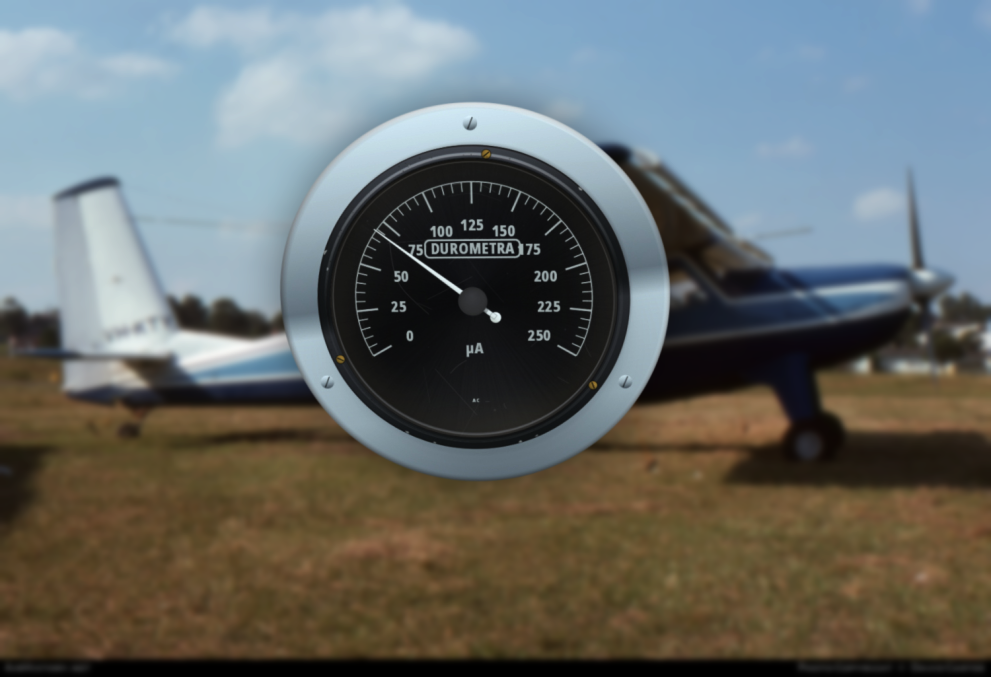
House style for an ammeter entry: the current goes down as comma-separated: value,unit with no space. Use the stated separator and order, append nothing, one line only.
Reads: 70,µA
